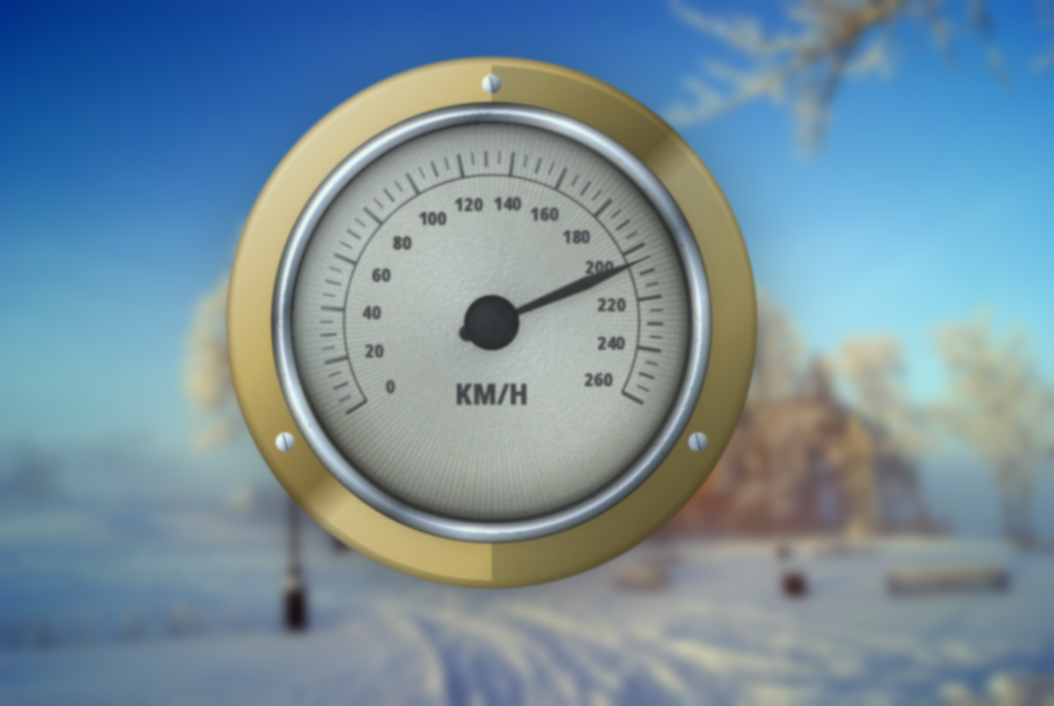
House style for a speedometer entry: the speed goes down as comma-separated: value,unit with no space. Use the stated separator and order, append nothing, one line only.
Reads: 205,km/h
